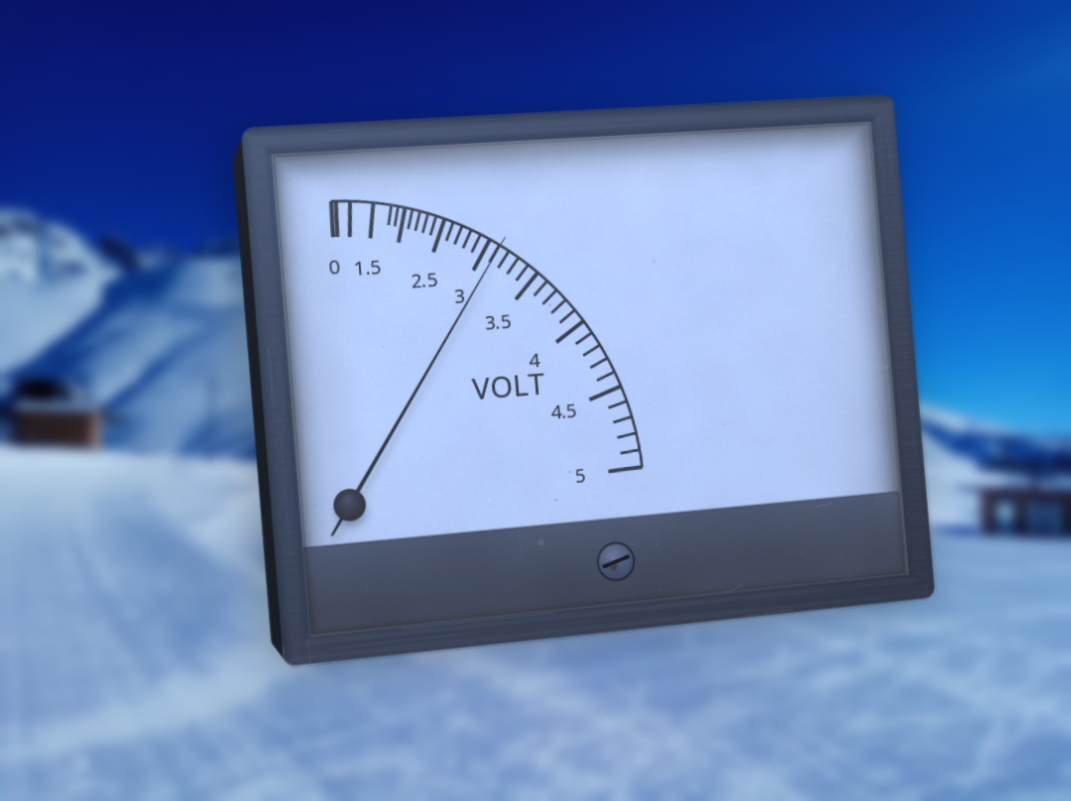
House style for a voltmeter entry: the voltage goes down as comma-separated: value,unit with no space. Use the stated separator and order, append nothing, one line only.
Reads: 3.1,V
